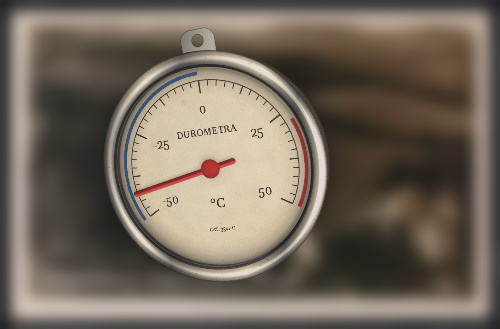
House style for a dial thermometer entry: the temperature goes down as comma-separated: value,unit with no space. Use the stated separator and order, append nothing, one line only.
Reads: -42.5,°C
